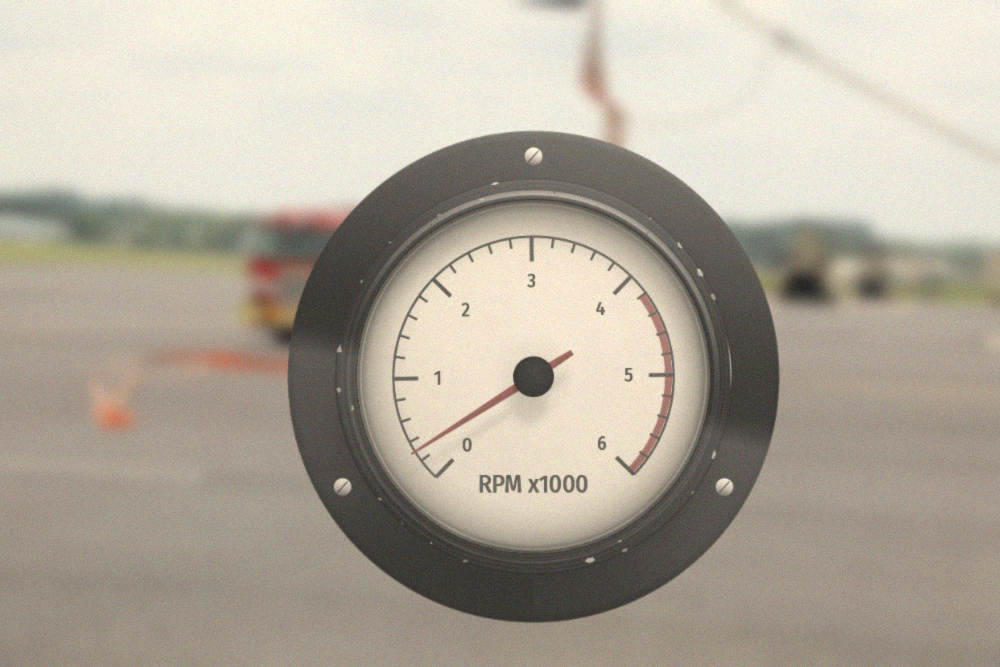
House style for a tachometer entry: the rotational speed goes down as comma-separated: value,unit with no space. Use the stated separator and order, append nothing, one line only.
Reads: 300,rpm
